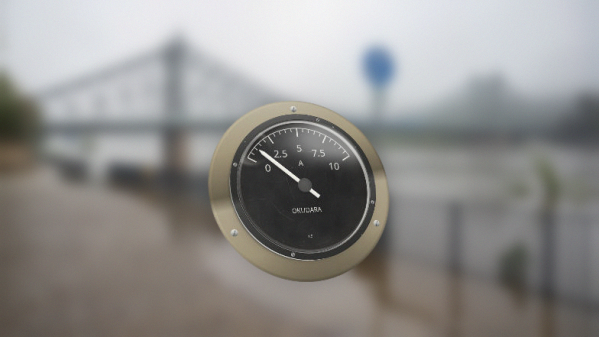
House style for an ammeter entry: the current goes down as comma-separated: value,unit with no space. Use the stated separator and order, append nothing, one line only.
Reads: 1,A
